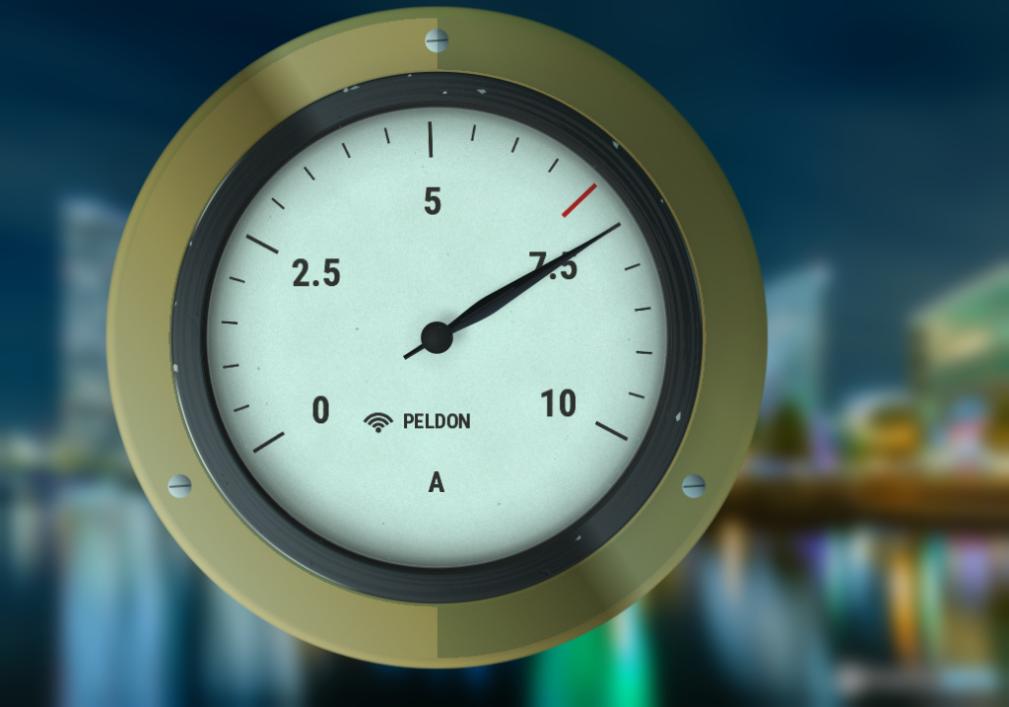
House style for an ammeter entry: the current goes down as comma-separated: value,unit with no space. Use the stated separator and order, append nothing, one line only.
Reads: 7.5,A
